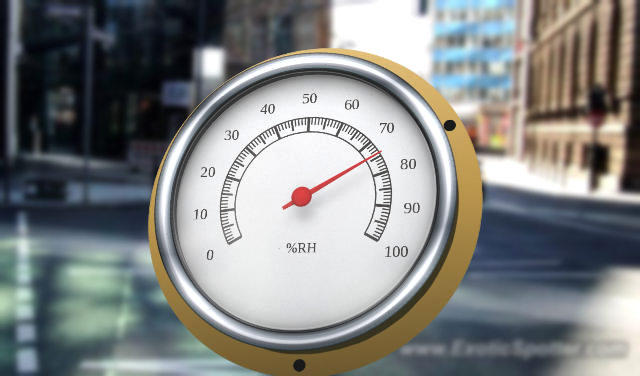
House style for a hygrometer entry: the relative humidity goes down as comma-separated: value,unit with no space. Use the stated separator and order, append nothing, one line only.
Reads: 75,%
